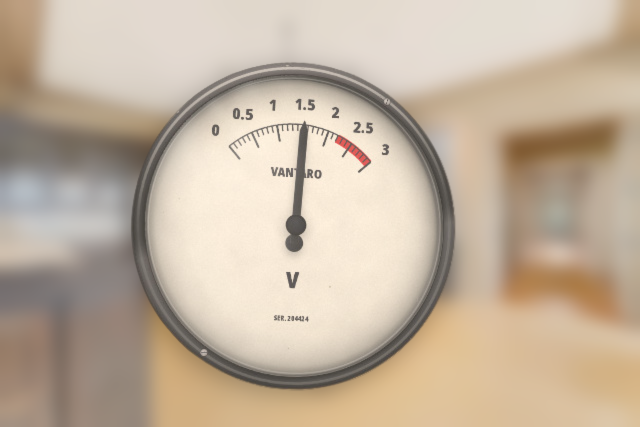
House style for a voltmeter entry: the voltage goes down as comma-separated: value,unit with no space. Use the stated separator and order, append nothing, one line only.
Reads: 1.5,V
